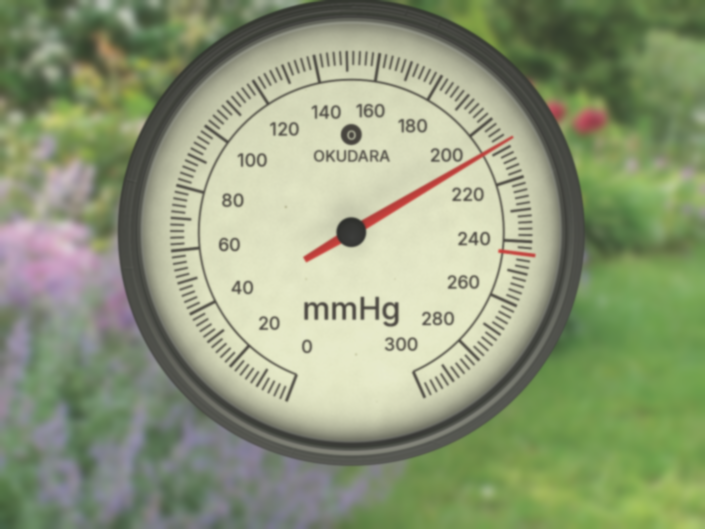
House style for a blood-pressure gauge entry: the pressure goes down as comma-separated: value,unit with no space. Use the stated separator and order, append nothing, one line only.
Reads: 208,mmHg
